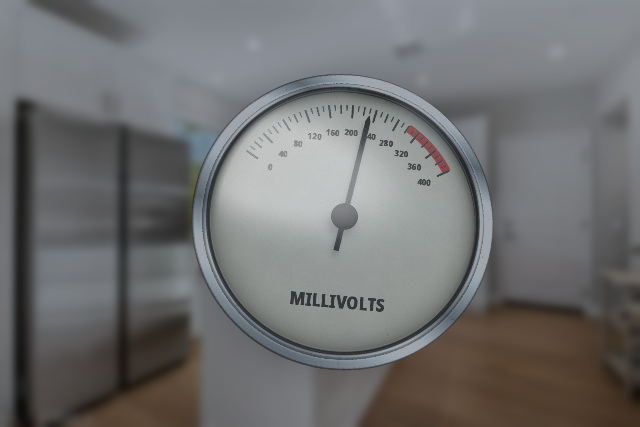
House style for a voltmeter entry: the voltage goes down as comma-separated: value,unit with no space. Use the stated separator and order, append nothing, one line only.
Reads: 230,mV
